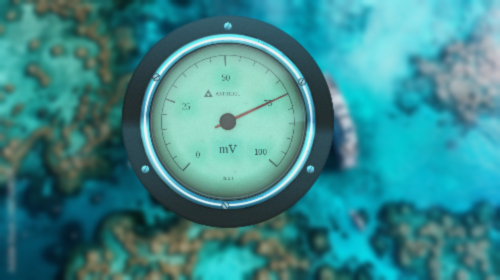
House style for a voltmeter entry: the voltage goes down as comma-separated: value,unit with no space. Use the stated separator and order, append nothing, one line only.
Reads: 75,mV
